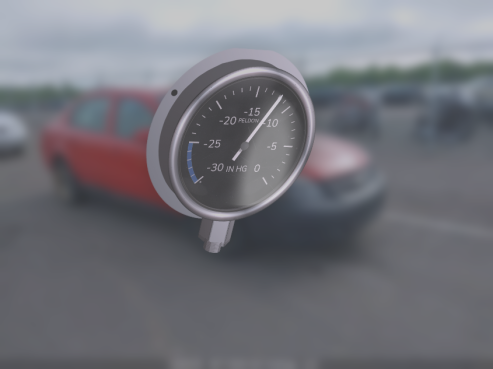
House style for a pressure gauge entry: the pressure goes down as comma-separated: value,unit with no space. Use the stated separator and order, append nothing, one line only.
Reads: -12,inHg
